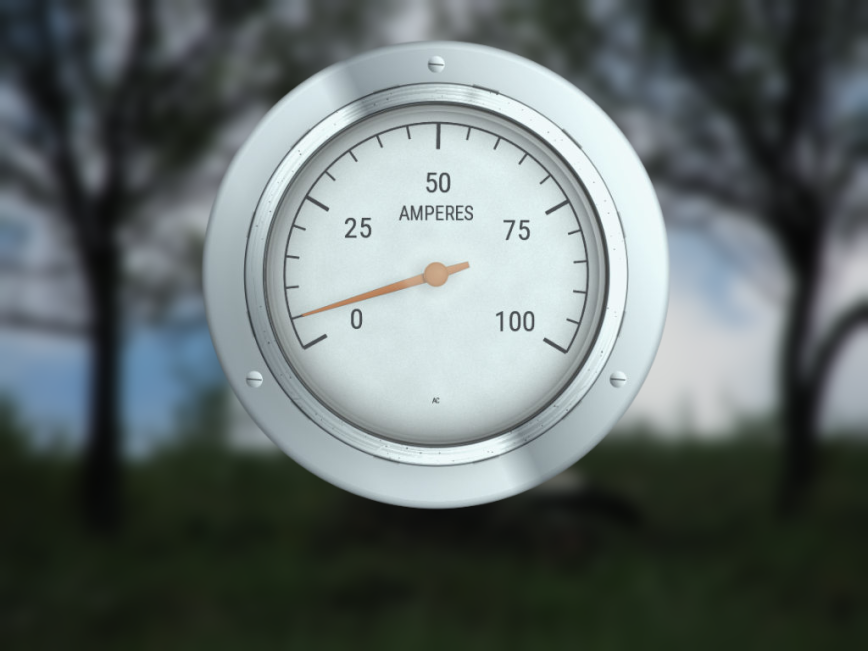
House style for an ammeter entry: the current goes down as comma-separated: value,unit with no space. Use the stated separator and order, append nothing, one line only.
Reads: 5,A
